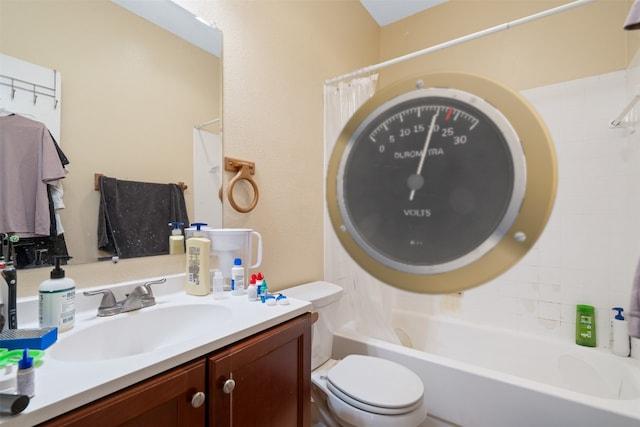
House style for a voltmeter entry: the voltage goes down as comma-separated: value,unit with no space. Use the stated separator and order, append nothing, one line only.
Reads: 20,V
